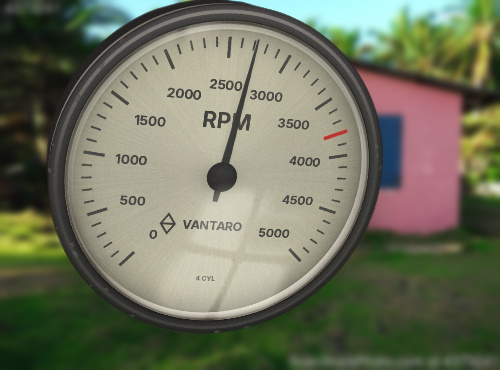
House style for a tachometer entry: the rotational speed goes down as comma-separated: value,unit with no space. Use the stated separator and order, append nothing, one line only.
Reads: 2700,rpm
